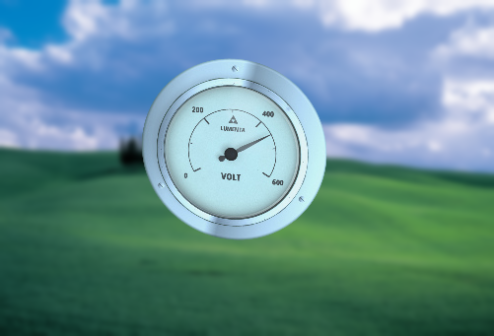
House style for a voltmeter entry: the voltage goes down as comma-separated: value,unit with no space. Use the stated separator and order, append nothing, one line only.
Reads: 450,V
